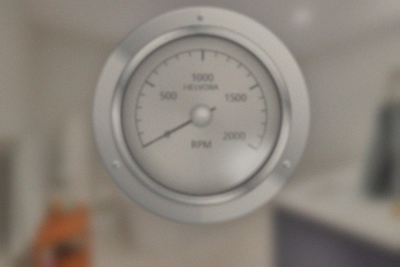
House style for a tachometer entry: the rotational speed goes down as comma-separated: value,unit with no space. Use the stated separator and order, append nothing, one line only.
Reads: 0,rpm
